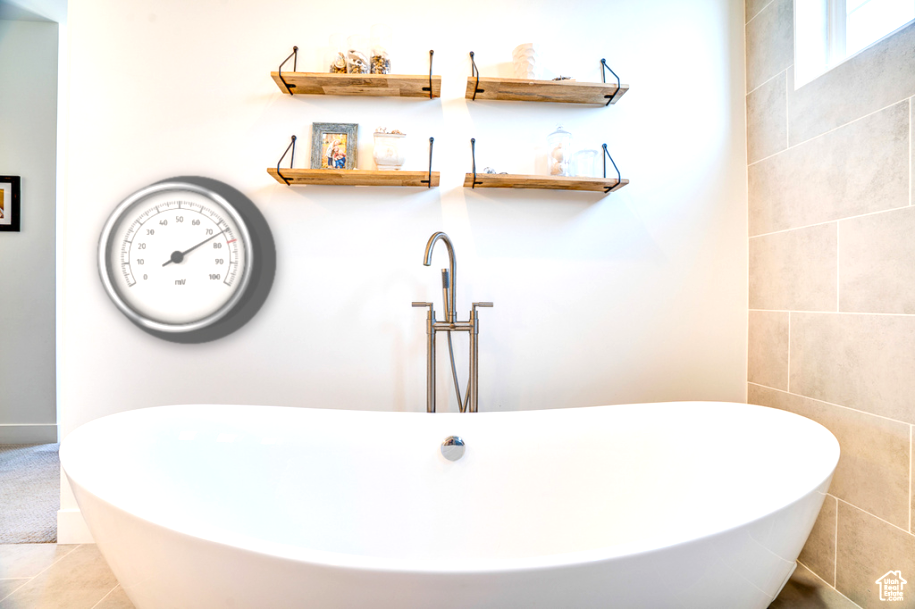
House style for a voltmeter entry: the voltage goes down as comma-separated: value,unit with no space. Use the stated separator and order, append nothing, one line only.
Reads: 75,mV
